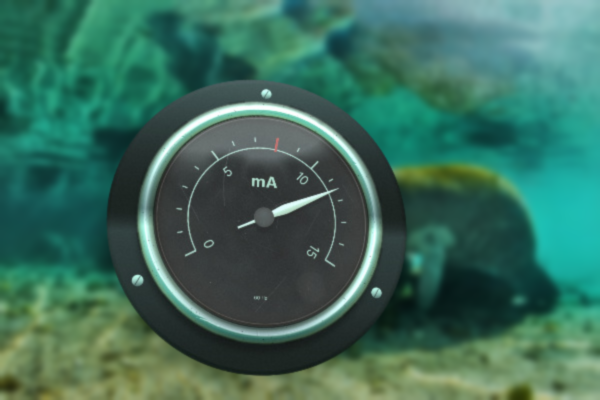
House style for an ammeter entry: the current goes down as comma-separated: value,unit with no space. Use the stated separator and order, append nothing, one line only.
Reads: 11.5,mA
